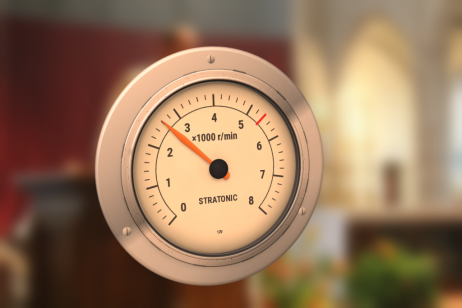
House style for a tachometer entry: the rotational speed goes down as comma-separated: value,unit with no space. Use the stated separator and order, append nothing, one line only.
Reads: 2600,rpm
